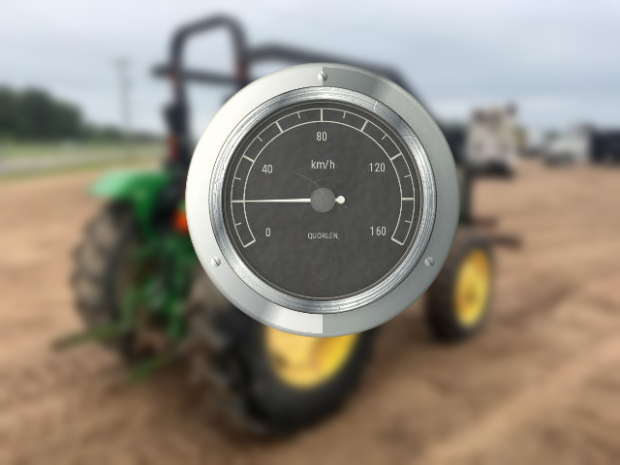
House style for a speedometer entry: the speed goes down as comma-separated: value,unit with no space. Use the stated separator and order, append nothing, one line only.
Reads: 20,km/h
